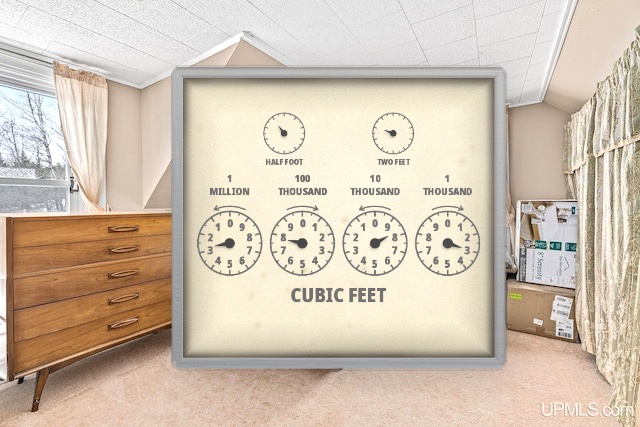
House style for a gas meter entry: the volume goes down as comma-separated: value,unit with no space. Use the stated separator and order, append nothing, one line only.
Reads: 278300,ft³
